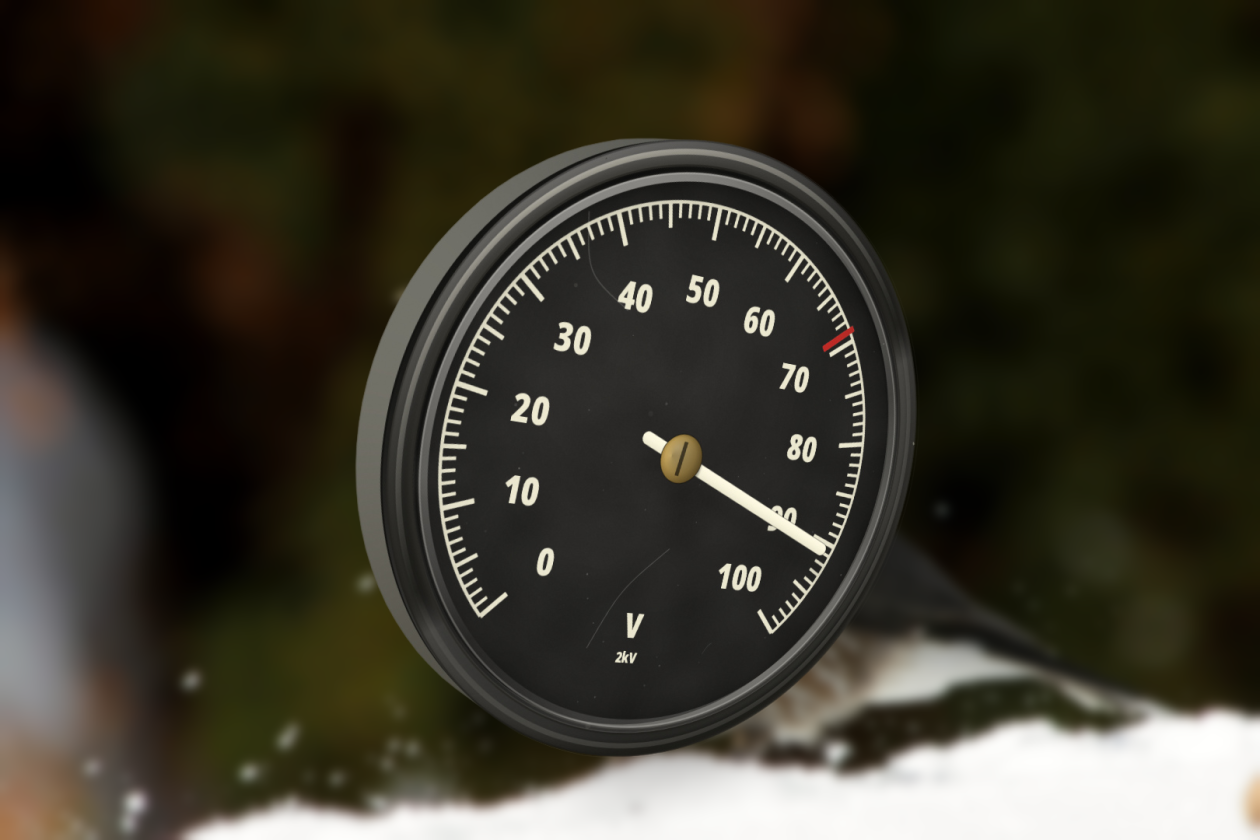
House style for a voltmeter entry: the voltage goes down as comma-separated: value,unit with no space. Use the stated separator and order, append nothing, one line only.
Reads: 91,V
